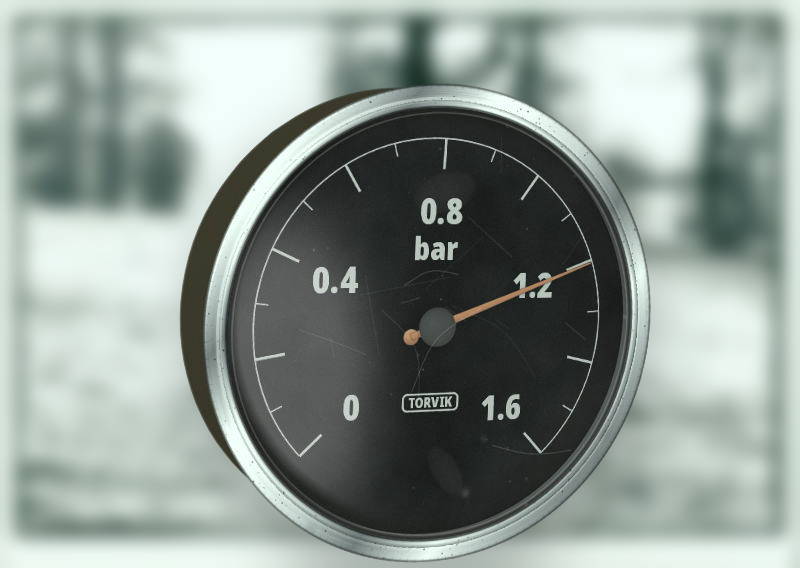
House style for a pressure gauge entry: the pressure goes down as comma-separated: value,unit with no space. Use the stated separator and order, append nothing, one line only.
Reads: 1.2,bar
